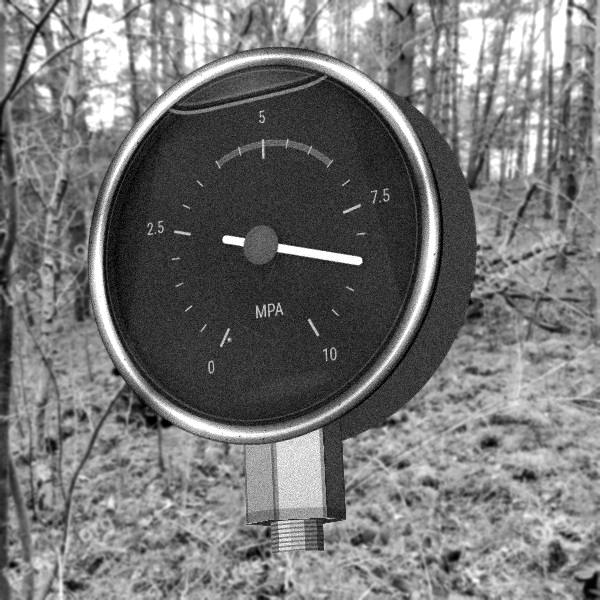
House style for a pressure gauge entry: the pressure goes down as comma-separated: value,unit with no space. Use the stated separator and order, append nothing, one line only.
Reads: 8.5,MPa
